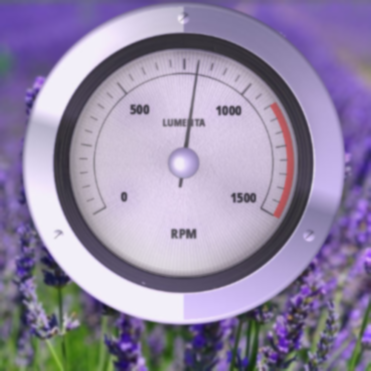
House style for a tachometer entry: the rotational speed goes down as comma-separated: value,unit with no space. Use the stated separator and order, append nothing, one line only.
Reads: 800,rpm
